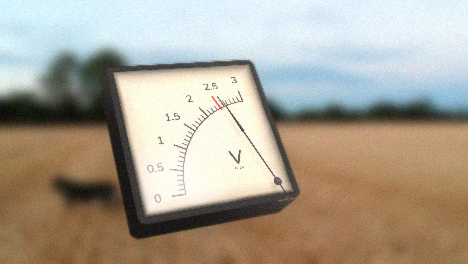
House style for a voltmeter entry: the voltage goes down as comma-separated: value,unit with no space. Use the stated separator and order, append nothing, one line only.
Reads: 2.5,V
